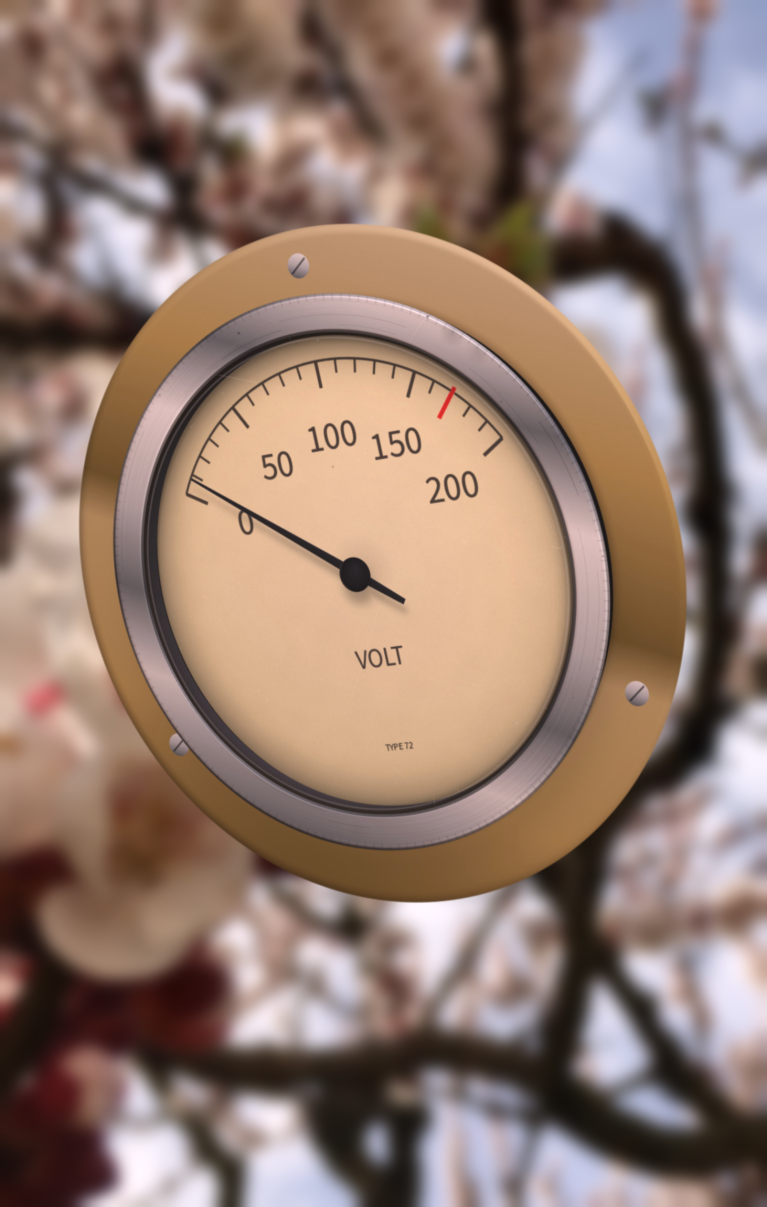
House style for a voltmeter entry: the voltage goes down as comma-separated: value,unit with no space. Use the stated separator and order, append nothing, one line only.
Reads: 10,V
